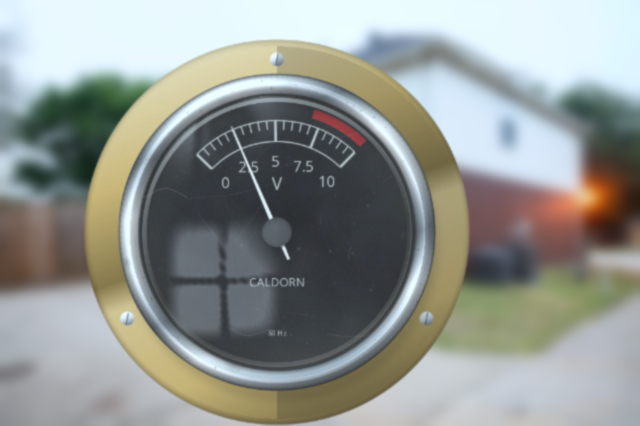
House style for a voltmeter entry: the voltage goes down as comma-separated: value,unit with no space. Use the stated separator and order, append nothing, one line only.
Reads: 2.5,V
